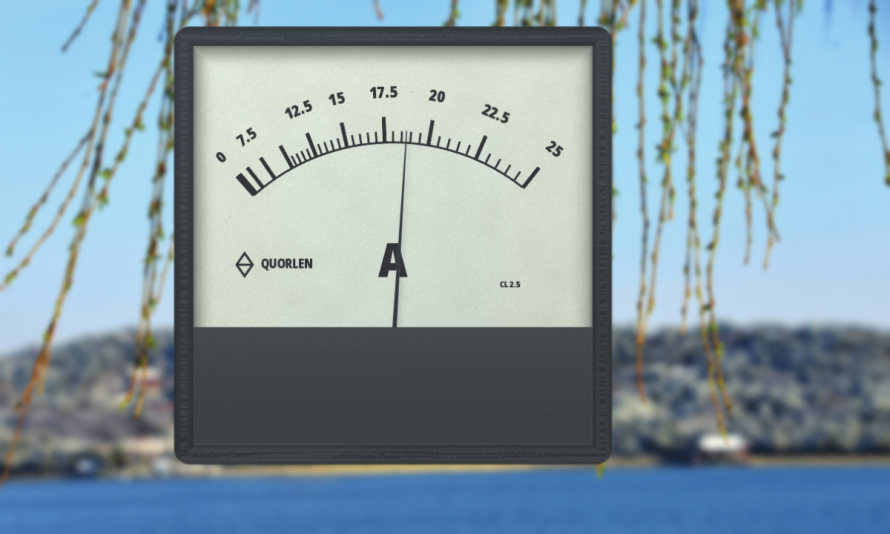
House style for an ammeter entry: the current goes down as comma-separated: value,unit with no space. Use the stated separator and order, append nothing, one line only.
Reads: 18.75,A
